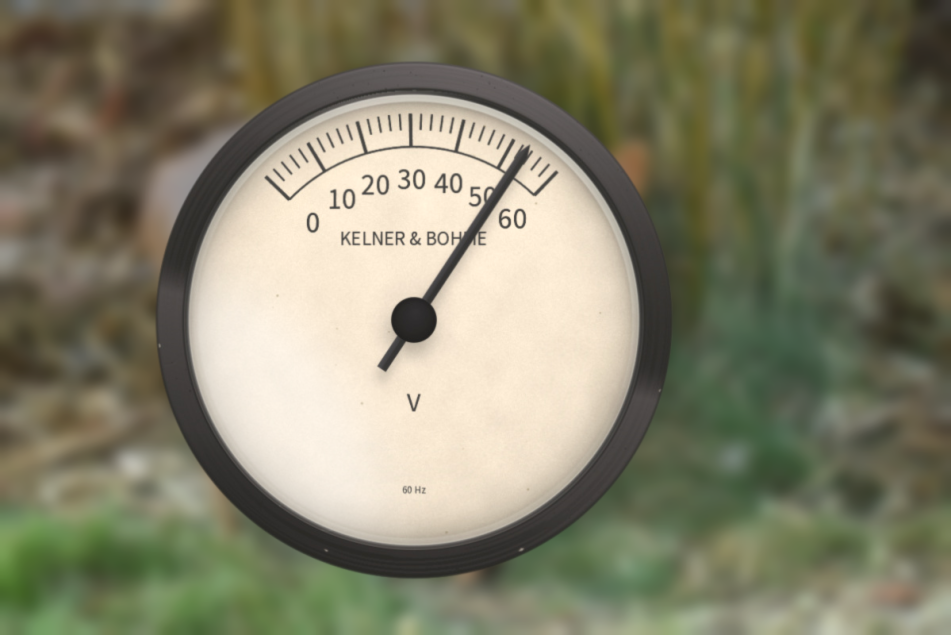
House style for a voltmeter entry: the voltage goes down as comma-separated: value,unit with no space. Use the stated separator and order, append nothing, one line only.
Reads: 53,V
